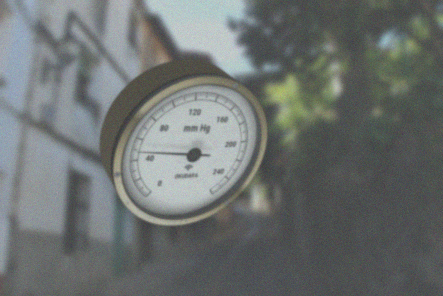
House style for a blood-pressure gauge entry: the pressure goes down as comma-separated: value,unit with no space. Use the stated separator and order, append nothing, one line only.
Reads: 50,mmHg
